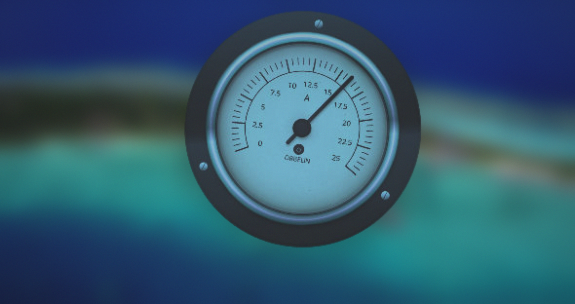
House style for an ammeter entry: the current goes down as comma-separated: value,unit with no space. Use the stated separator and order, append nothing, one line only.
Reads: 16,A
